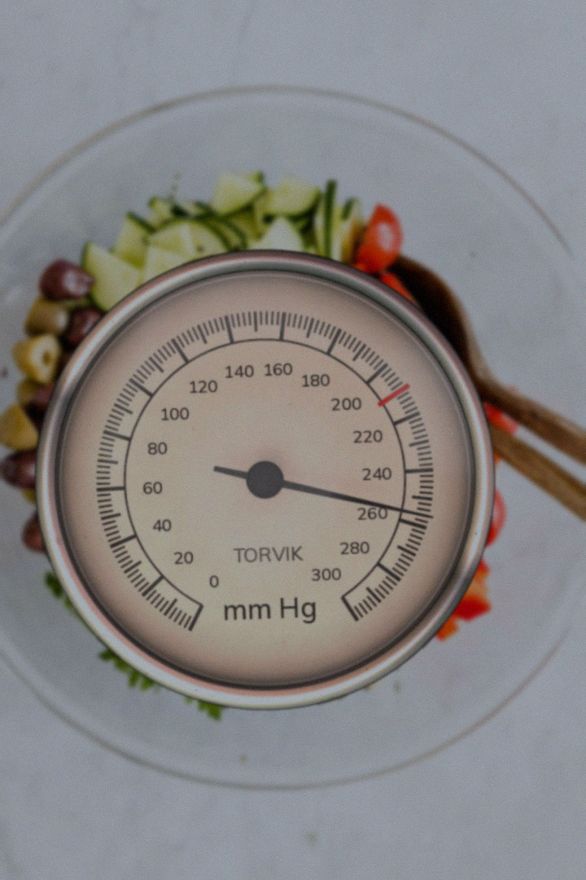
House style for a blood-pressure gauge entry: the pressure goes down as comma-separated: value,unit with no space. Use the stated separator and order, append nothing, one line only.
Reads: 256,mmHg
